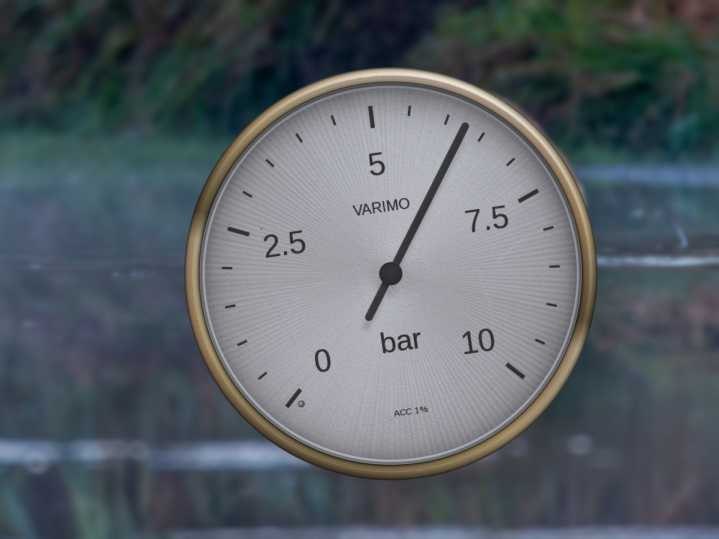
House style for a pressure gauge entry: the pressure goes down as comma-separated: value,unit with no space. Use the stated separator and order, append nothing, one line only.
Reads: 6.25,bar
